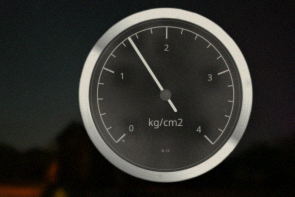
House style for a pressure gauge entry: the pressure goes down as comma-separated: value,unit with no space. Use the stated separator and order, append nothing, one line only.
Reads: 1.5,kg/cm²
